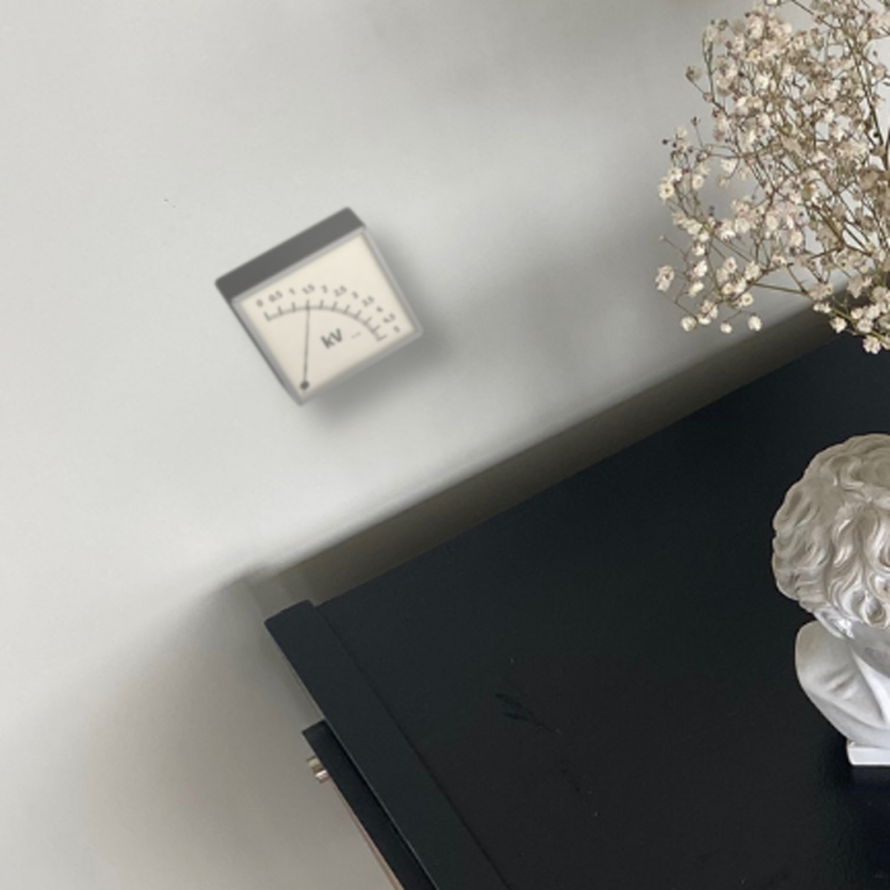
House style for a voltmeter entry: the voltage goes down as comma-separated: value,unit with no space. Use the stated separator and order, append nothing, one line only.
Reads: 1.5,kV
